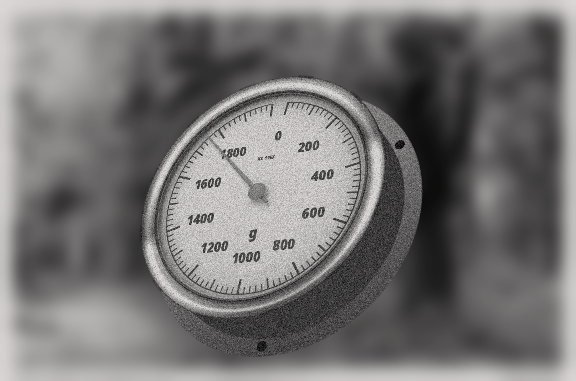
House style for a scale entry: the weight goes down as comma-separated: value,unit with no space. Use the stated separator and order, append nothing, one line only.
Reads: 1760,g
